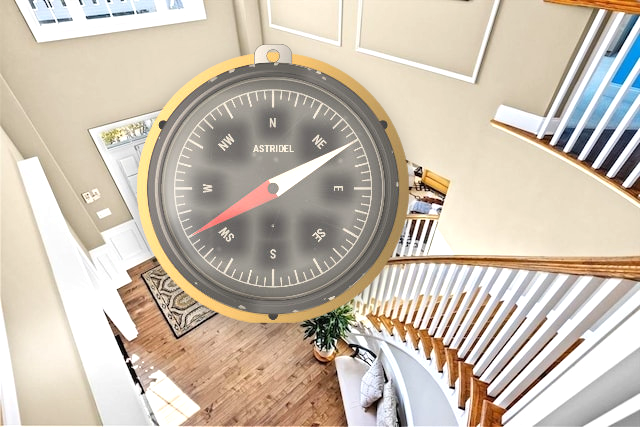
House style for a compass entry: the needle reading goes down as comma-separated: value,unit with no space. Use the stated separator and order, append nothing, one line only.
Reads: 240,°
